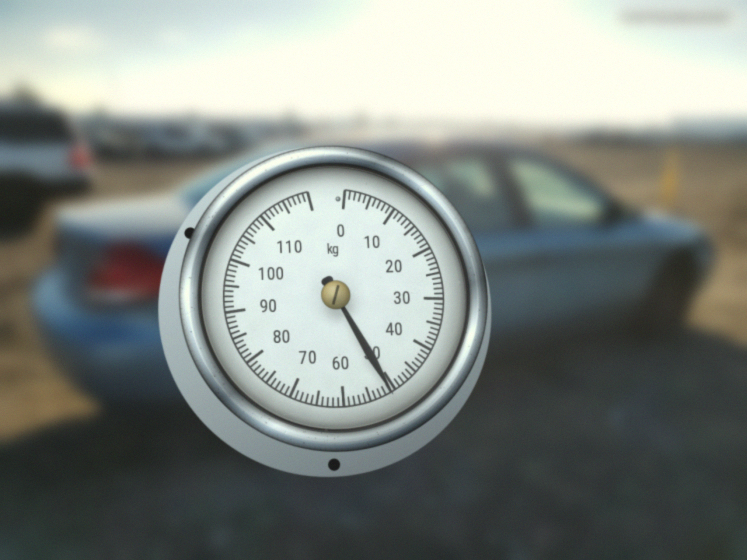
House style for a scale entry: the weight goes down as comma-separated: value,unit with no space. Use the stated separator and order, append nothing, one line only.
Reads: 51,kg
